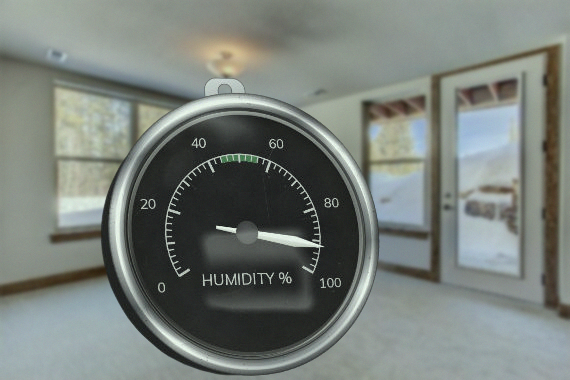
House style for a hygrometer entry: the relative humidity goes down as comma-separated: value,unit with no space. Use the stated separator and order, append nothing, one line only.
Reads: 92,%
